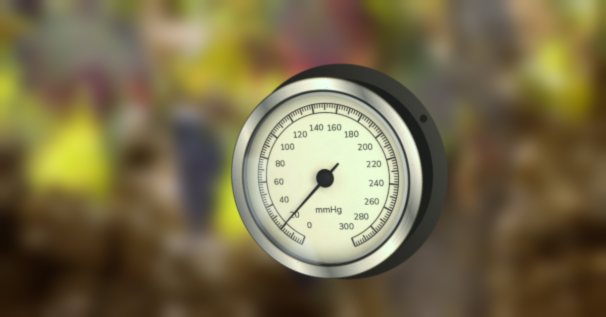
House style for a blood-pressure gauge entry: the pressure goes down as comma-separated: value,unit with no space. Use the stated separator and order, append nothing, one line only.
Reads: 20,mmHg
